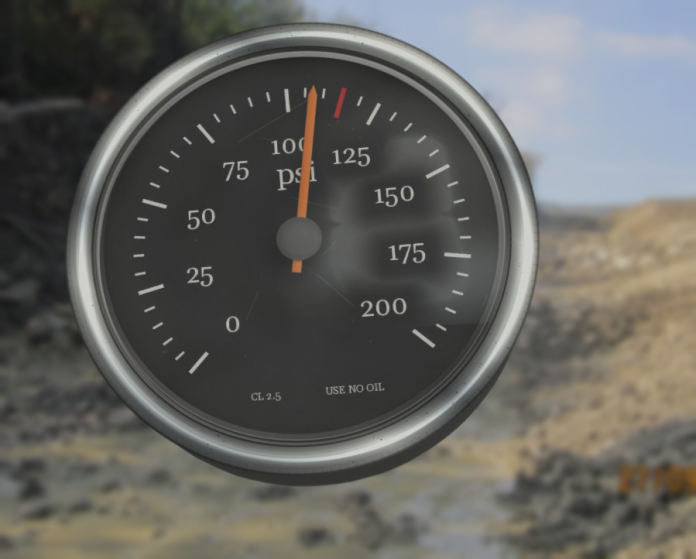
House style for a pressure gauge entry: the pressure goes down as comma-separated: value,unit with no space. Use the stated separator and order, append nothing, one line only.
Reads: 107.5,psi
